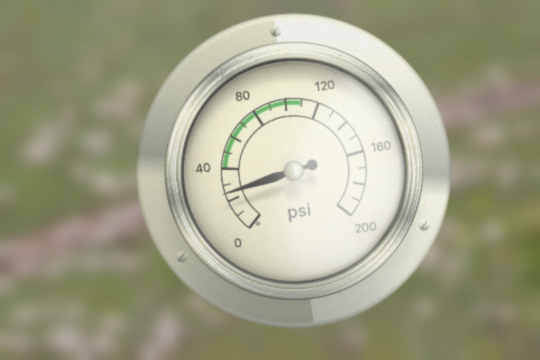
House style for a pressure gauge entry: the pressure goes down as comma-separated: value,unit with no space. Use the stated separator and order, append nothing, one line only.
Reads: 25,psi
